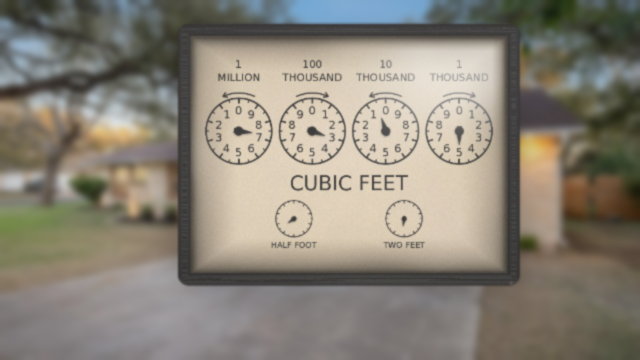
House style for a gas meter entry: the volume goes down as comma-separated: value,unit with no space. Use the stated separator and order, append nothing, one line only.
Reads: 730500,ft³
